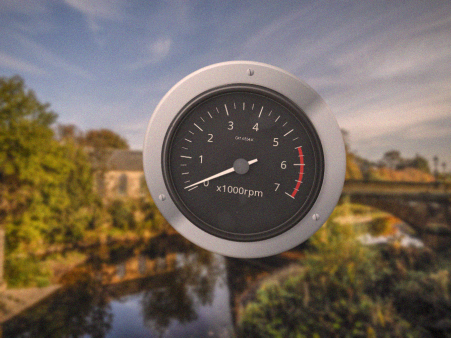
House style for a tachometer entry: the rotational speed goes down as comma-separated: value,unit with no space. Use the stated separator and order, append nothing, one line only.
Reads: 125,rpm
